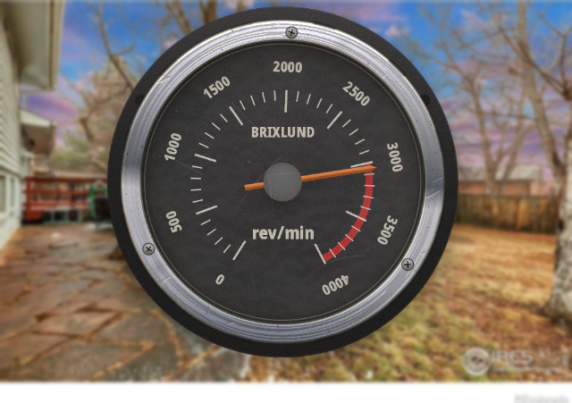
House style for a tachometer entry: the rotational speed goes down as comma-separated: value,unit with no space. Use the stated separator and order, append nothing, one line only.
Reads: 3050,rpm
